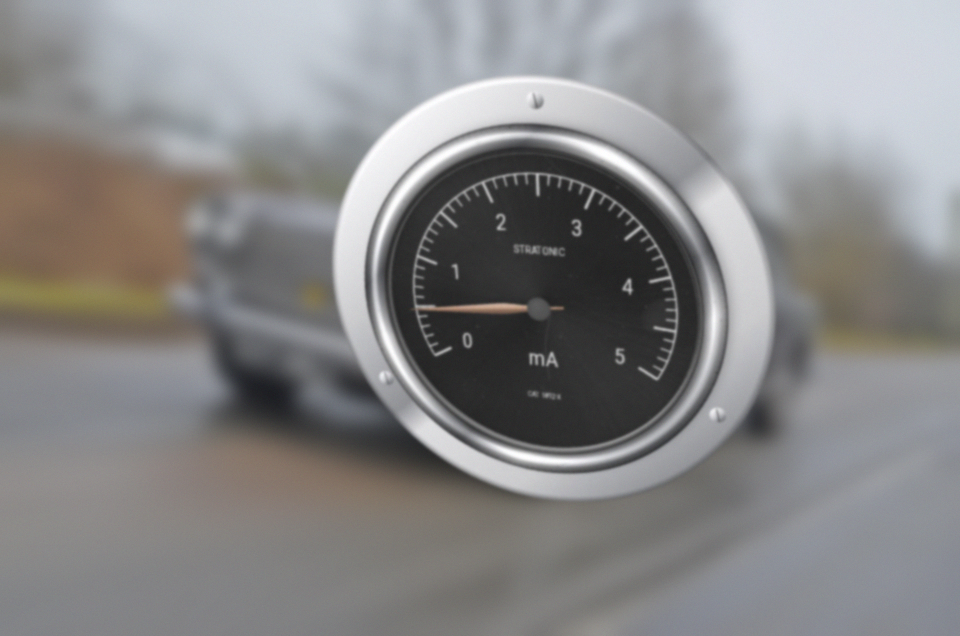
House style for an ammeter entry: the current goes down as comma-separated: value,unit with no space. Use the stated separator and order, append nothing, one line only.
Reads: 0.5,mA
